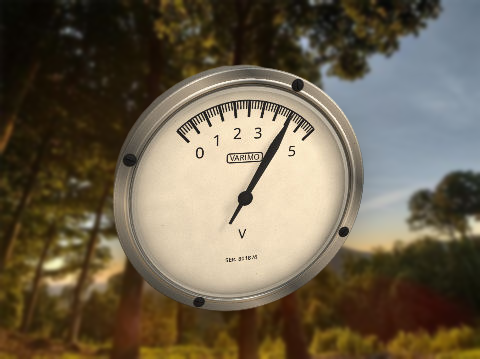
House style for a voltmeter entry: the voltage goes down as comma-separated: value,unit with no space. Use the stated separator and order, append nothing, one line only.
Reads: 4,V
